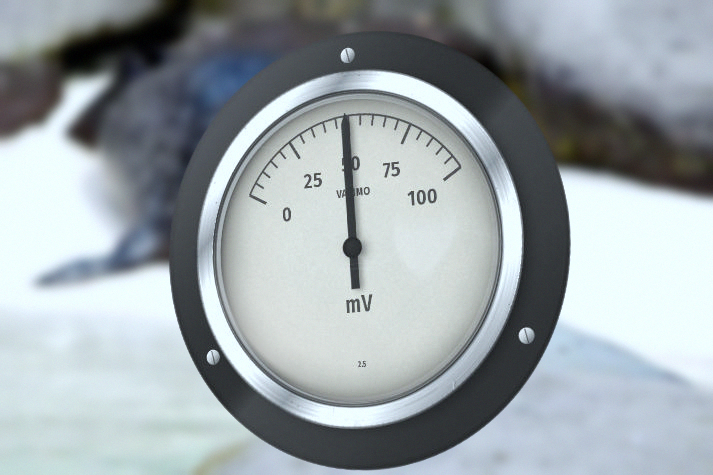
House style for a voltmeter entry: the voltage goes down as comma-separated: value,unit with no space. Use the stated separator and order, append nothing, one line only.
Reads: 50,mV
